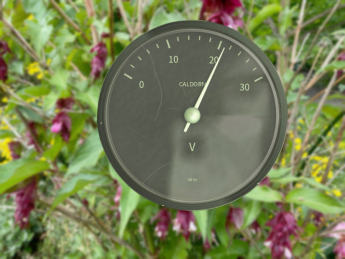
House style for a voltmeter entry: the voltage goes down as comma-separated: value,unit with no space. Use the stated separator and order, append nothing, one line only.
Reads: 21,V
